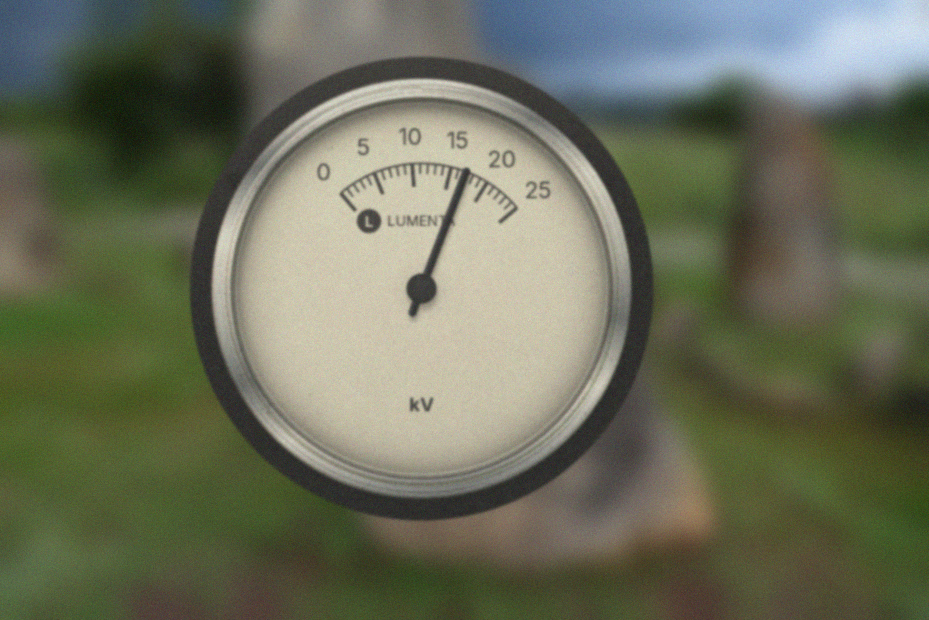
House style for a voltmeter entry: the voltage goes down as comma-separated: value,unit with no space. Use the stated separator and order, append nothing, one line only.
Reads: 17,kV
